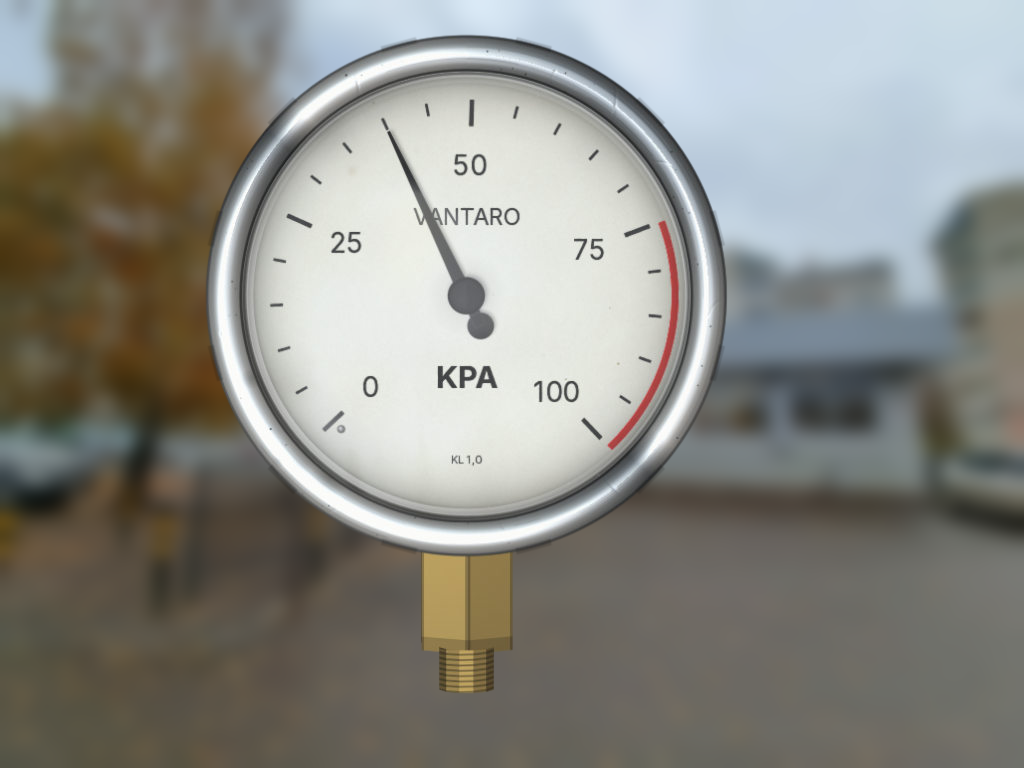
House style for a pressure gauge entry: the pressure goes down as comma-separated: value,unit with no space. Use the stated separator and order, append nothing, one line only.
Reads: 40,kPa
